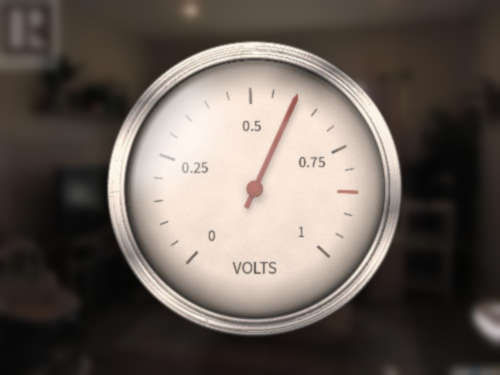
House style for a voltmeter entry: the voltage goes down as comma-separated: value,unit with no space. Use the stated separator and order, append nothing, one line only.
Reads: 0.6,V
